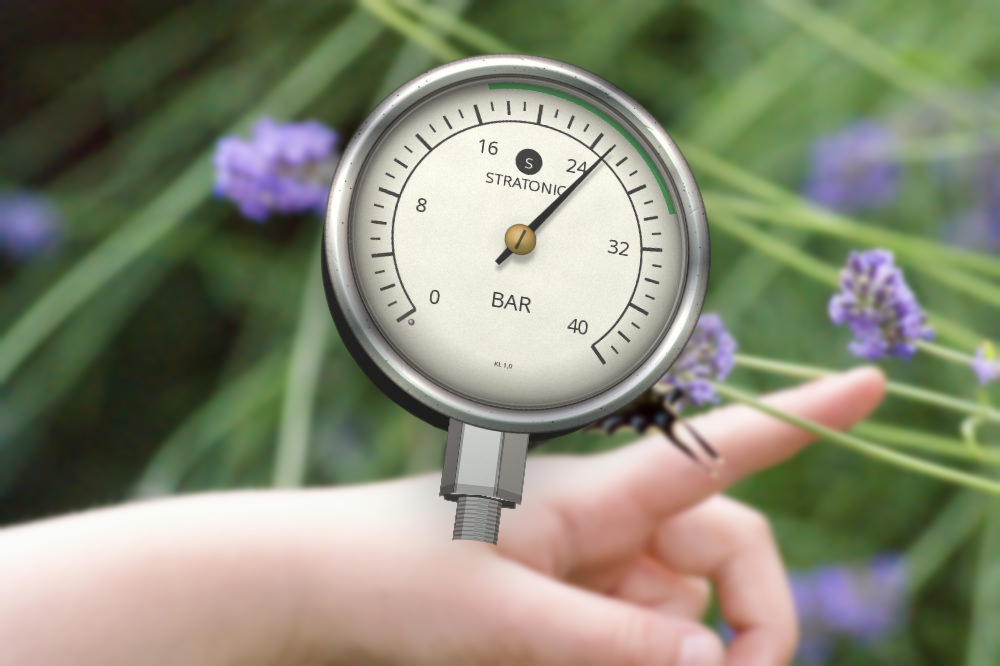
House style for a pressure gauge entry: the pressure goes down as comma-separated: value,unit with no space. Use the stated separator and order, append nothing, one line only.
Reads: 25,bar
